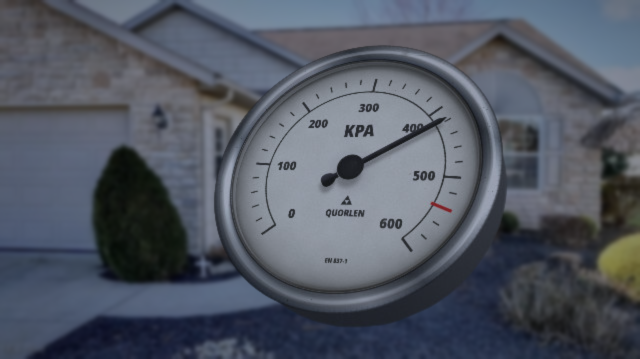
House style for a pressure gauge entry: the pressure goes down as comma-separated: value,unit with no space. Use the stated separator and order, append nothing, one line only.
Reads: 420,kPa
